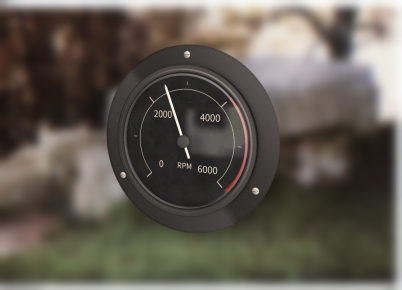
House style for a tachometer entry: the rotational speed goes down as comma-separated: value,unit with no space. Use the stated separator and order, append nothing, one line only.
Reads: 2500,rpm
